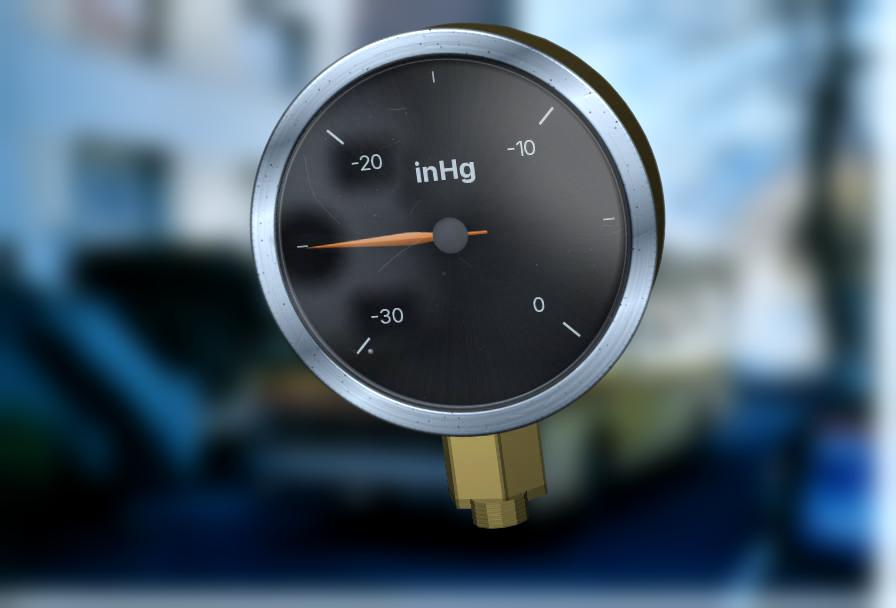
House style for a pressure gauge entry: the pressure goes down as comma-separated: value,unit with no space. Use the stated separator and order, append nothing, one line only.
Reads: -25,inHg
